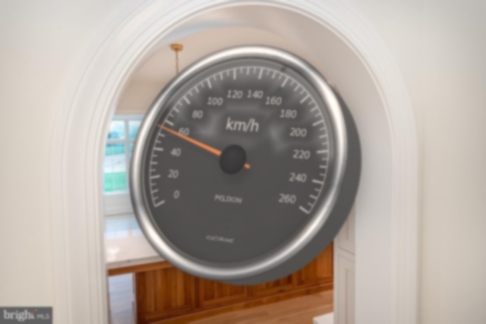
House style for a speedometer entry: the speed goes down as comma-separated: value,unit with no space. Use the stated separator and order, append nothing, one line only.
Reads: 55,km/h
